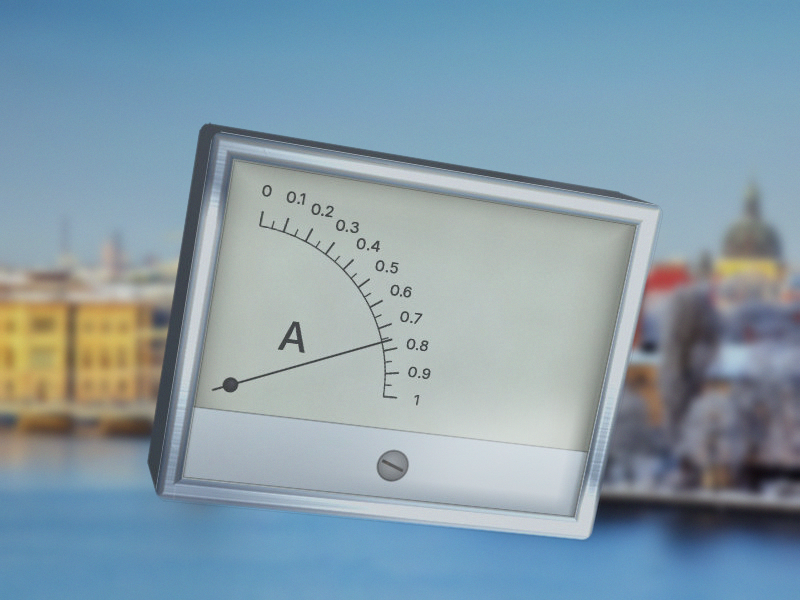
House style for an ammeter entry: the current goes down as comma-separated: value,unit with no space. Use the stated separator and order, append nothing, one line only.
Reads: 0.75,A
